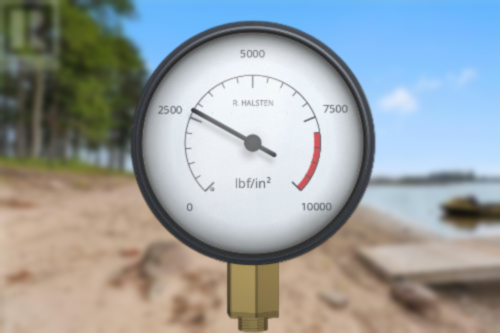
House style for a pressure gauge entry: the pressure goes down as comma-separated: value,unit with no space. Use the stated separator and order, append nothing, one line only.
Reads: 2750,psi
